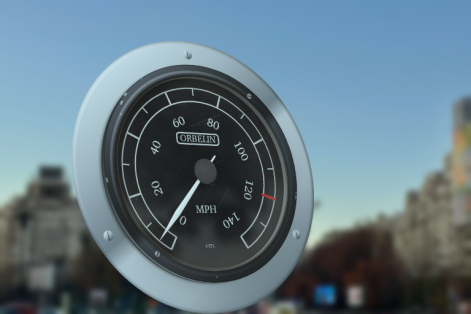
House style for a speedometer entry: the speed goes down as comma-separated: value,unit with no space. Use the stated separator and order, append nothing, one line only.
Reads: 5,mph
